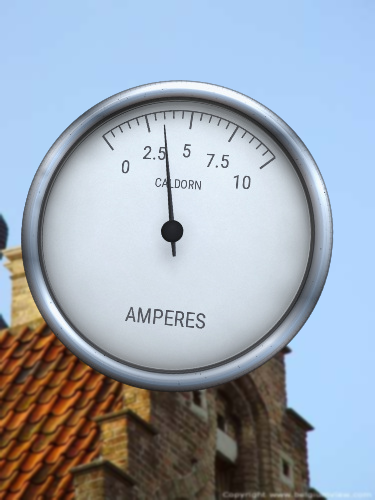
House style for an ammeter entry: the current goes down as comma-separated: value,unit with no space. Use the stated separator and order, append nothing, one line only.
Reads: 3.5,A
